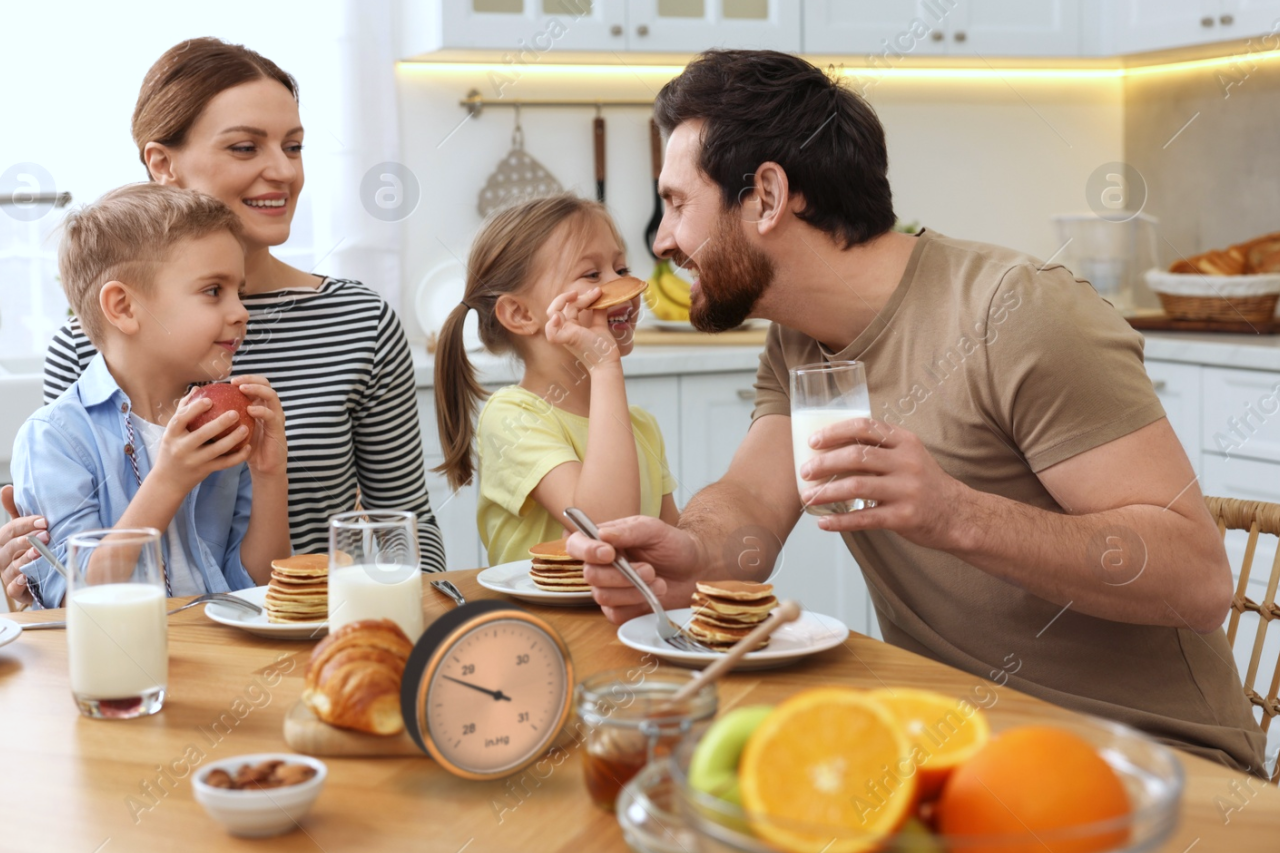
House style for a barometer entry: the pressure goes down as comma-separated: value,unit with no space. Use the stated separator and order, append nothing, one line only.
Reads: 28.8,inHg
